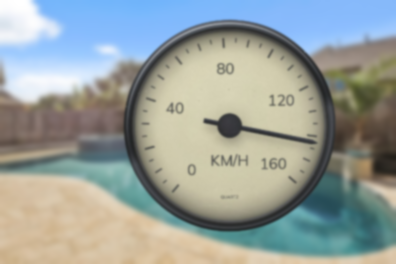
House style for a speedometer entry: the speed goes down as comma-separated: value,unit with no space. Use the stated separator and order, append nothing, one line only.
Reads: 142.5,km/h
